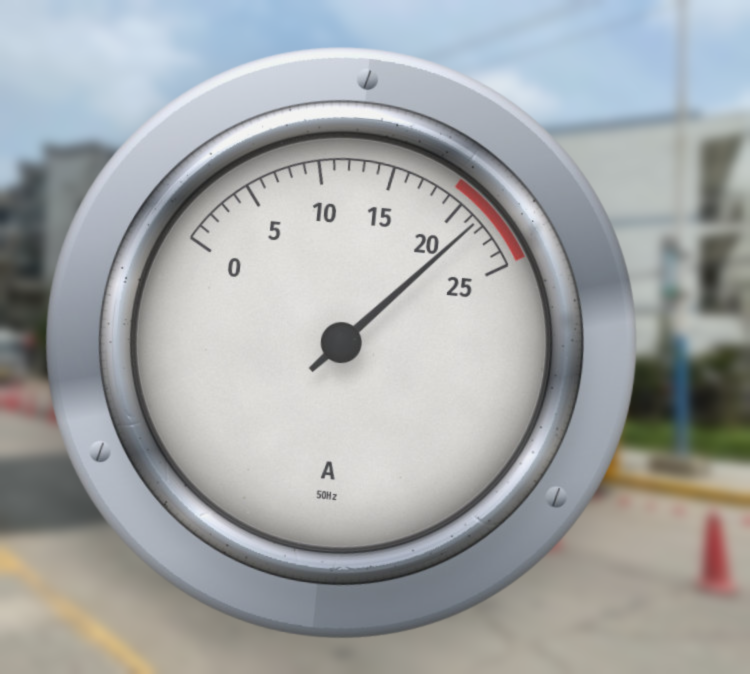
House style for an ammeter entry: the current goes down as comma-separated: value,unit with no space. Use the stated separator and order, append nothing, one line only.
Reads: 21.5,A
